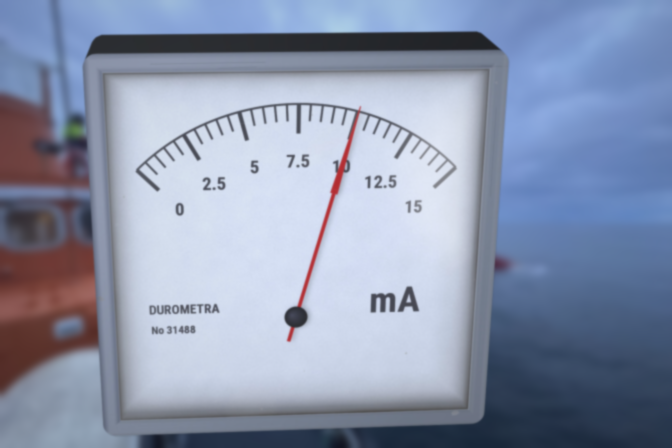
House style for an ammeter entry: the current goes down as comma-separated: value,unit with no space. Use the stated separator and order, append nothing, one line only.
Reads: 10,mA
